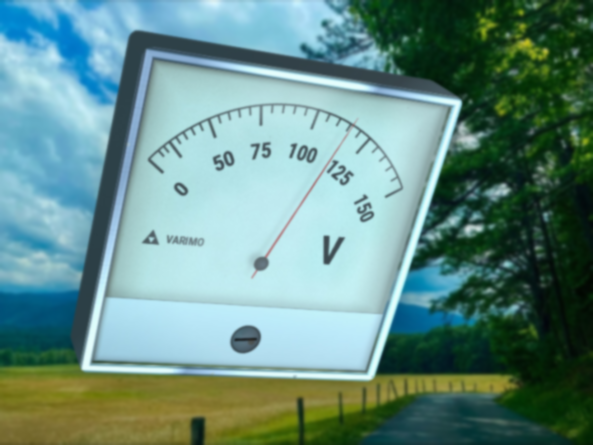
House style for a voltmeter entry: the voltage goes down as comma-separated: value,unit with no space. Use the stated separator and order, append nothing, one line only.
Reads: 115,V
